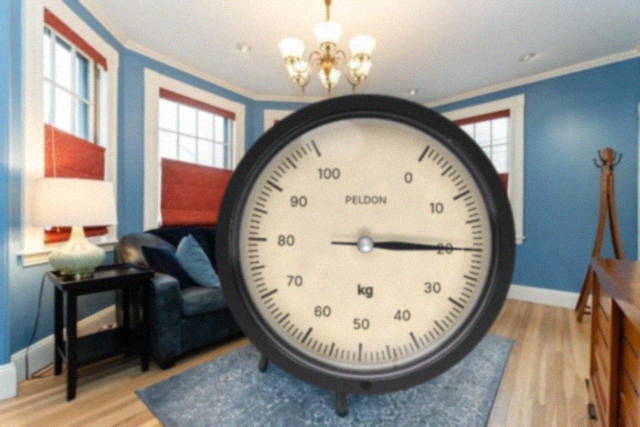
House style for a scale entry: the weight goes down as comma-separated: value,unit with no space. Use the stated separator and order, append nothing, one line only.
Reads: 20,kg
